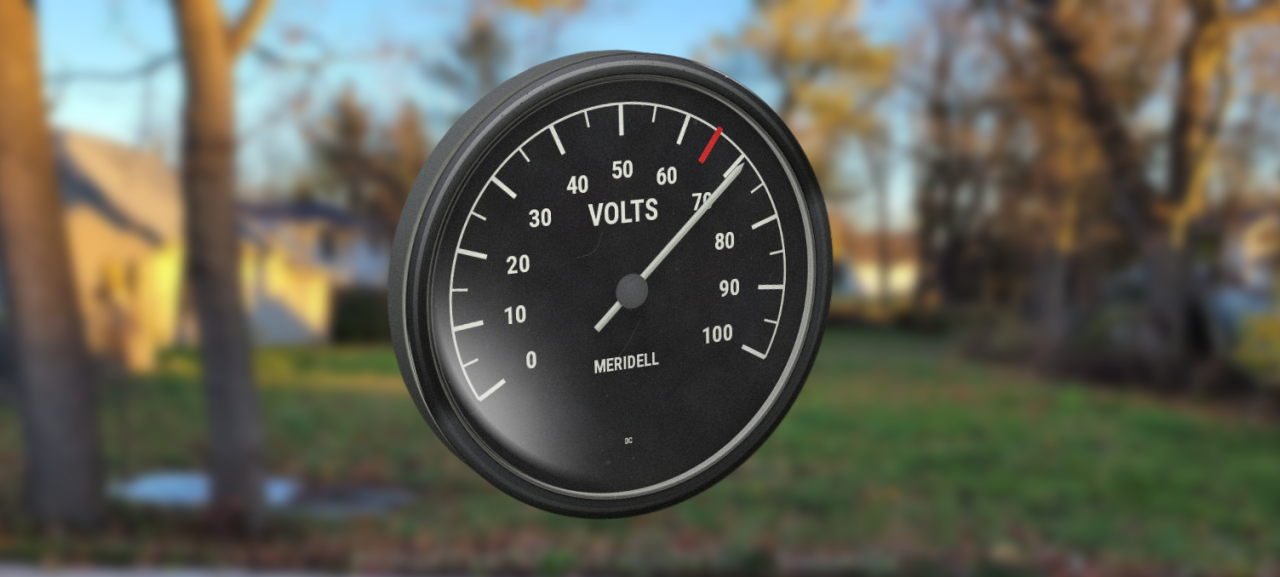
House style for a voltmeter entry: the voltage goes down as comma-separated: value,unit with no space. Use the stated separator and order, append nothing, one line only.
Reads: 70,V
